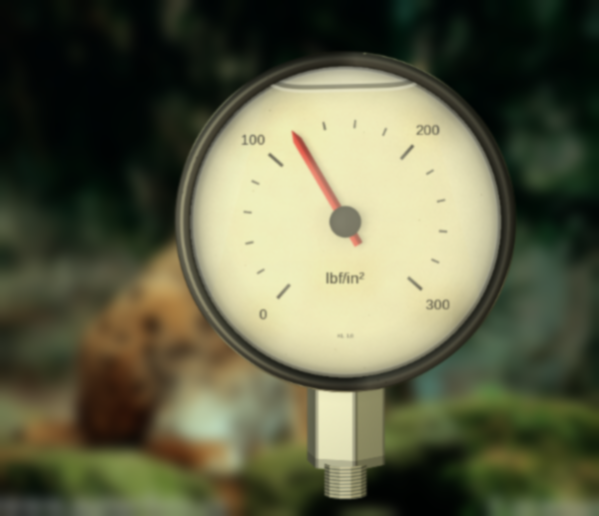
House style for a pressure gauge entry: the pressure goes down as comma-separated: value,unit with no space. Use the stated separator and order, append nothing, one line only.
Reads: 120,psi
